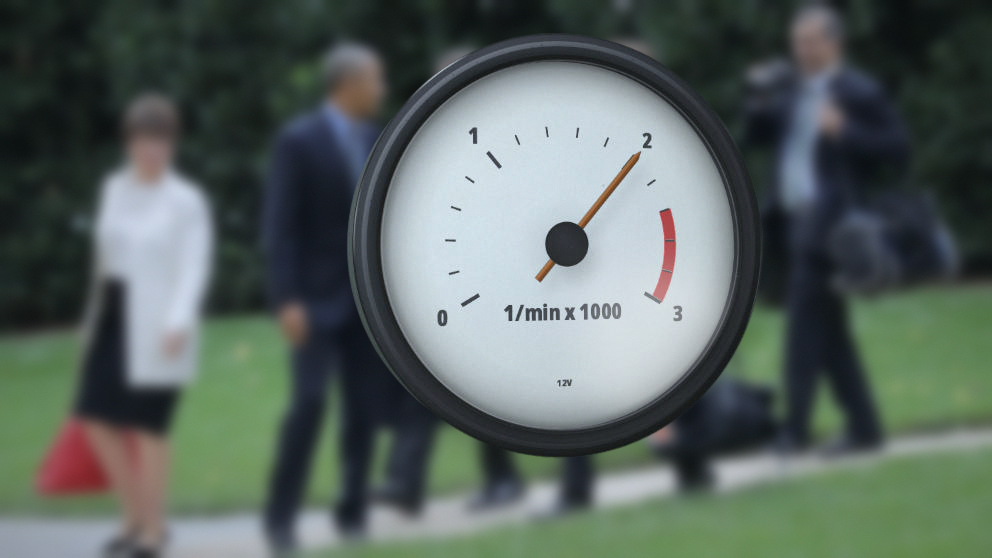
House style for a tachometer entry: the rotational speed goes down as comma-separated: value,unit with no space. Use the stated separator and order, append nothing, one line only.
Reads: 2000,rpm
